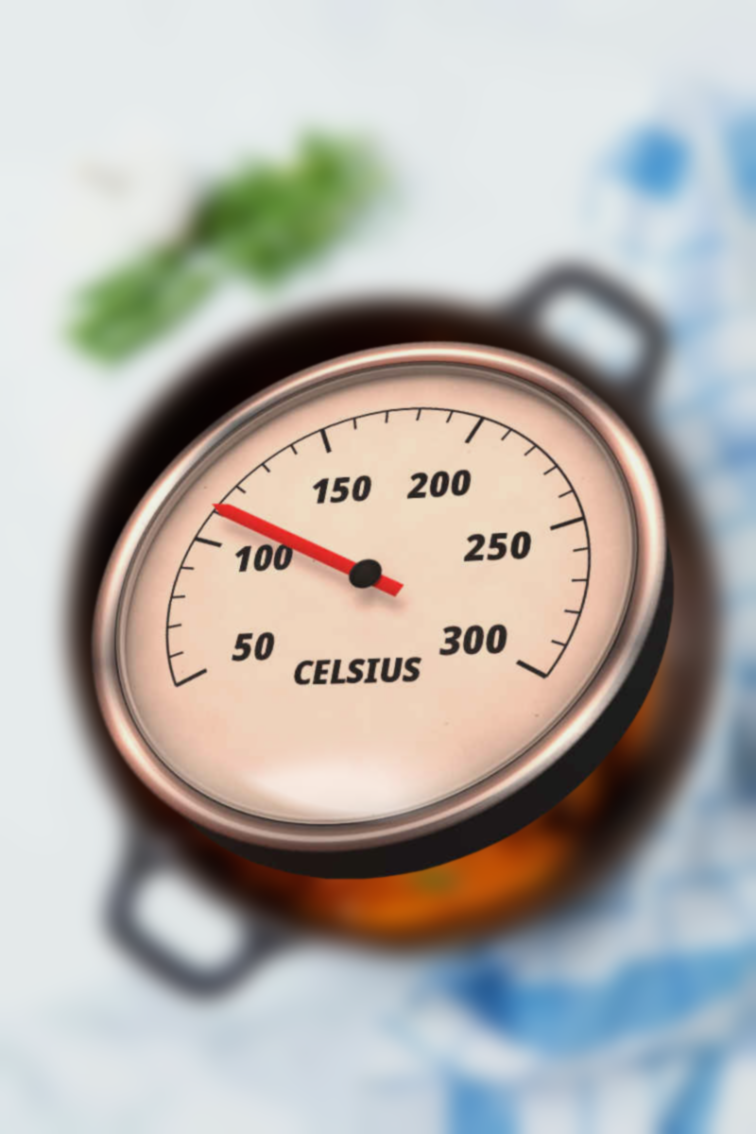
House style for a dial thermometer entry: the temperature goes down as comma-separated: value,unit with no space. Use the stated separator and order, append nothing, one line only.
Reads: 110,°C
